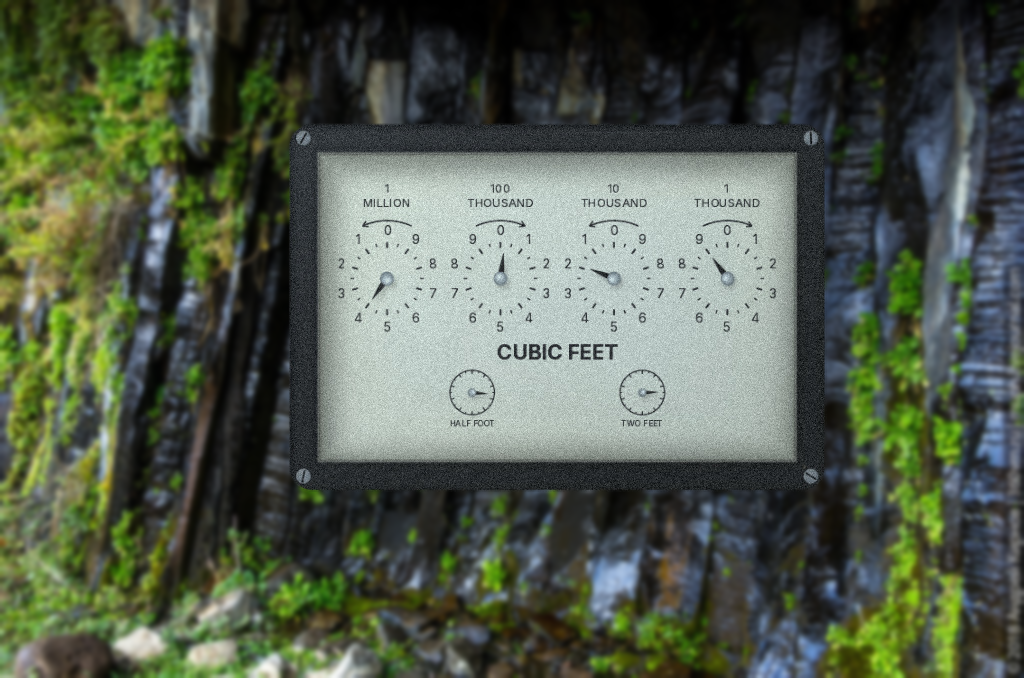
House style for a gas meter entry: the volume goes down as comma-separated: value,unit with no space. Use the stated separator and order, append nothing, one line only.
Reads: 401900,ft³
